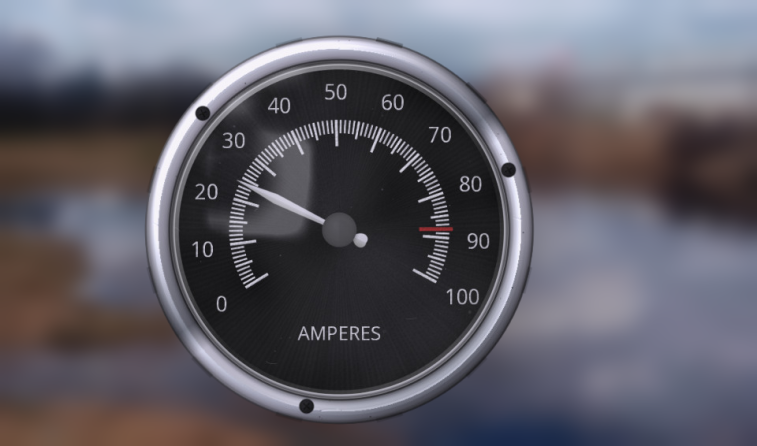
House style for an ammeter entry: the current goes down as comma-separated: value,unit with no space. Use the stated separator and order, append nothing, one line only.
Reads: 24,A
